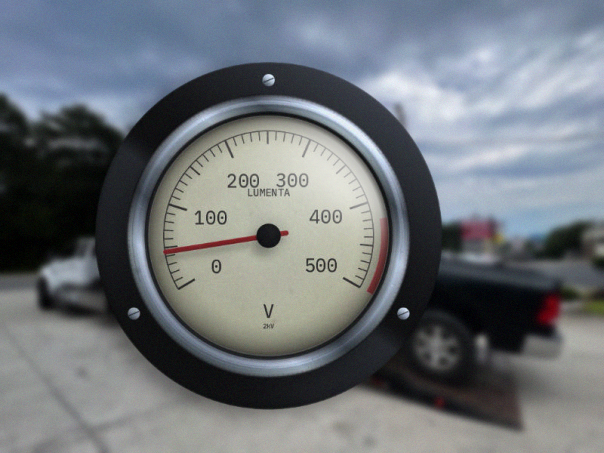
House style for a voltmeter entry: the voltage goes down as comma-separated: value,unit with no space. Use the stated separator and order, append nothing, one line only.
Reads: 45,V
